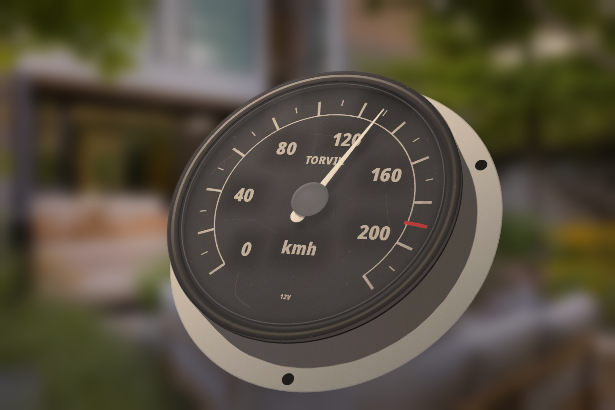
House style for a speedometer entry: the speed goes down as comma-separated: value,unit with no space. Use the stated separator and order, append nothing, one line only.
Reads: 130,km/h
